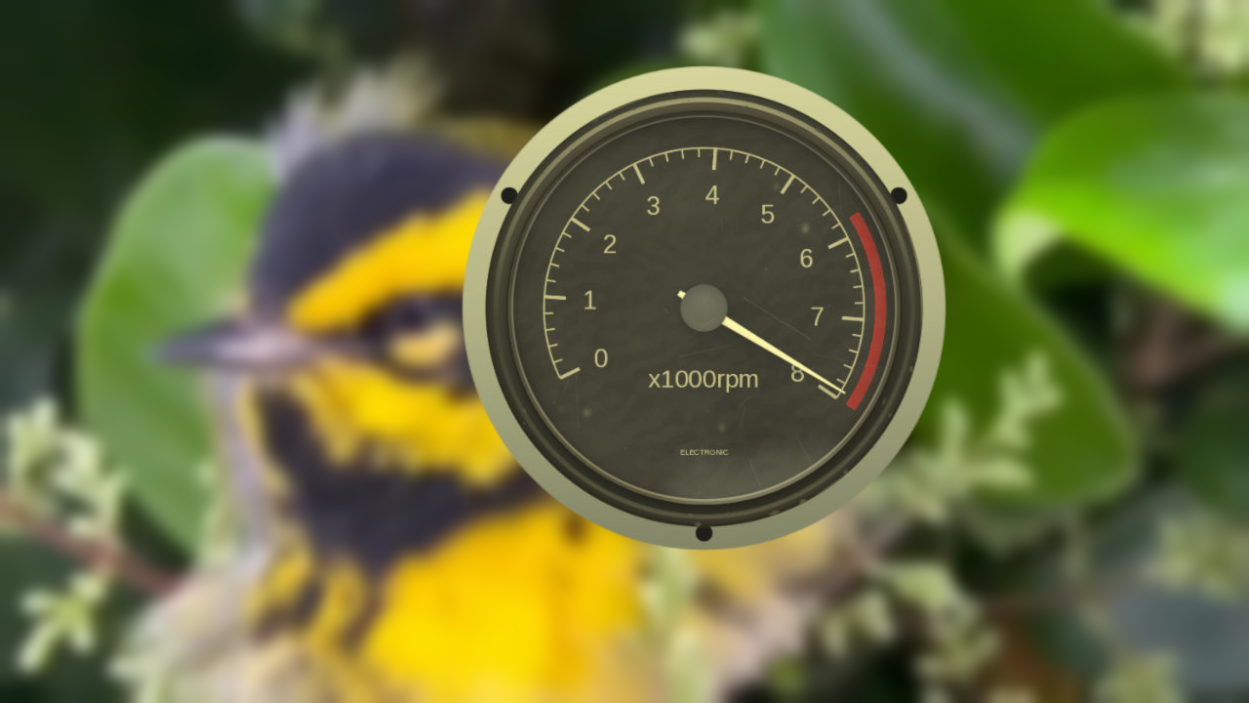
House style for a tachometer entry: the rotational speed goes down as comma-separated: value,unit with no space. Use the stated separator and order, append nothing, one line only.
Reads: 7900,rpm
